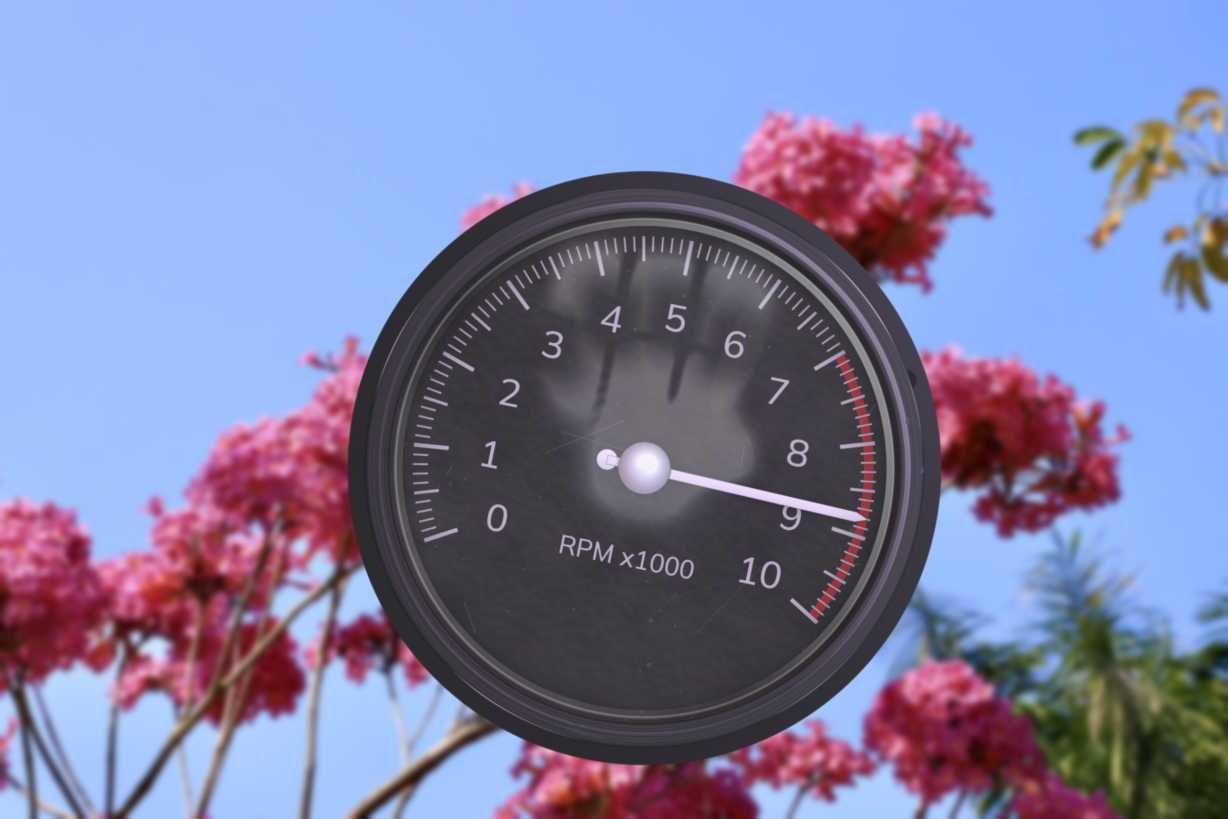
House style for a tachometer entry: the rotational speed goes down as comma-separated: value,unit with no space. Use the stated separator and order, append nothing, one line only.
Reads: 8800,rpm
